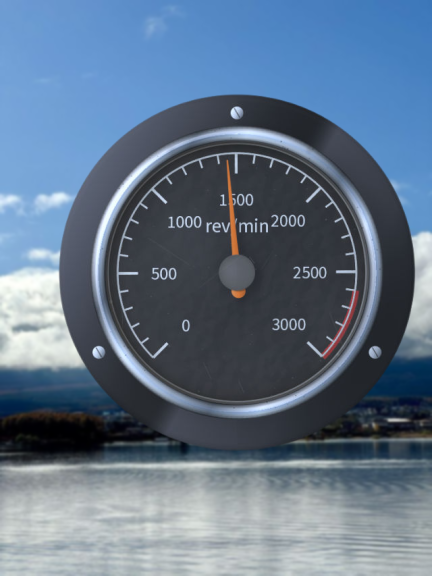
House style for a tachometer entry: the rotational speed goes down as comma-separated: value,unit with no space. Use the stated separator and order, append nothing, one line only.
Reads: 1450,rpm
